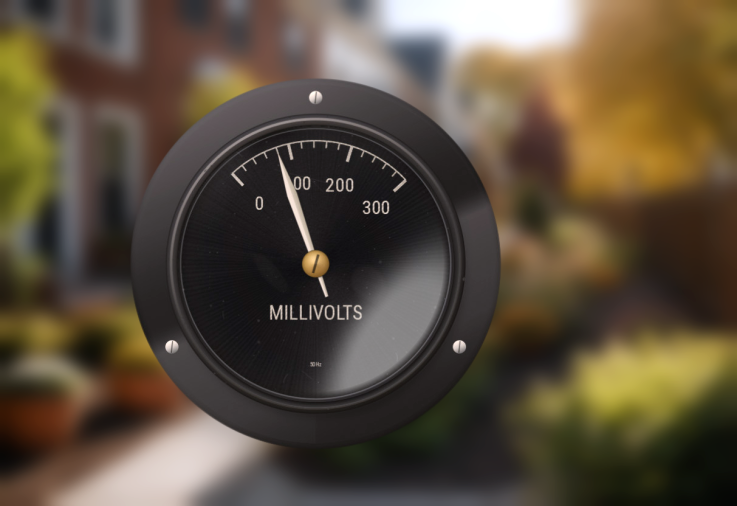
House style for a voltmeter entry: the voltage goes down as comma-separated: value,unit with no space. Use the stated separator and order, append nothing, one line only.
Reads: 80,mV
